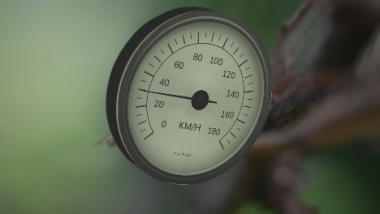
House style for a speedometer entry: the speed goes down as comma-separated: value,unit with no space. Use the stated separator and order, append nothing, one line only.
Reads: 30,km/h
